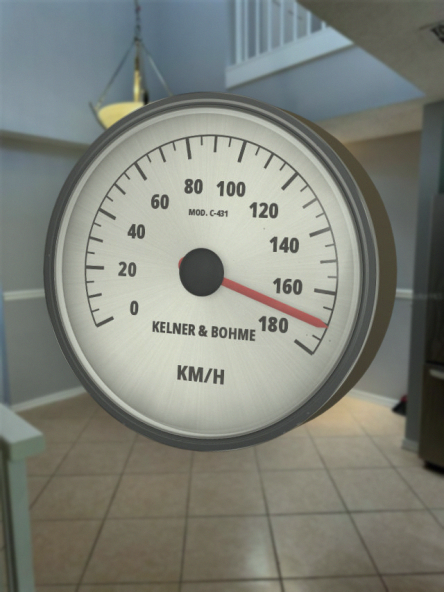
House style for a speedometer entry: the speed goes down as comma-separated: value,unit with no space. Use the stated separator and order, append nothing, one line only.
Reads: 170,km/h
